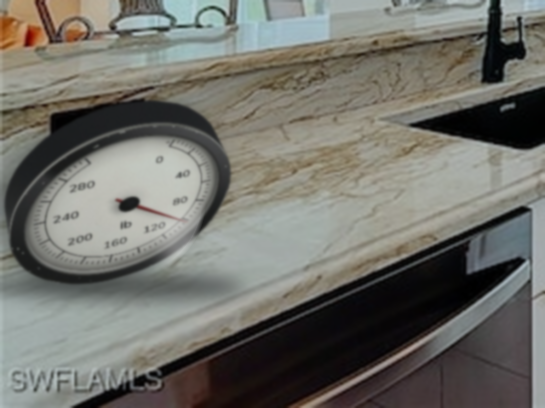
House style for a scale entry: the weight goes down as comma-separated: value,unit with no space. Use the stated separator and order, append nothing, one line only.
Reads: 100,lb
